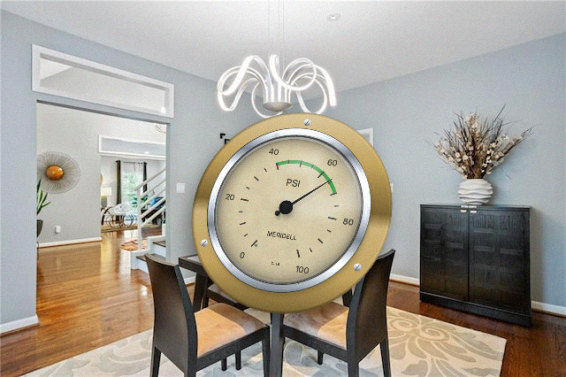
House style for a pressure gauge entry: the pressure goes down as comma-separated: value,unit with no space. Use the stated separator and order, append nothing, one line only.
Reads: 65,psi
